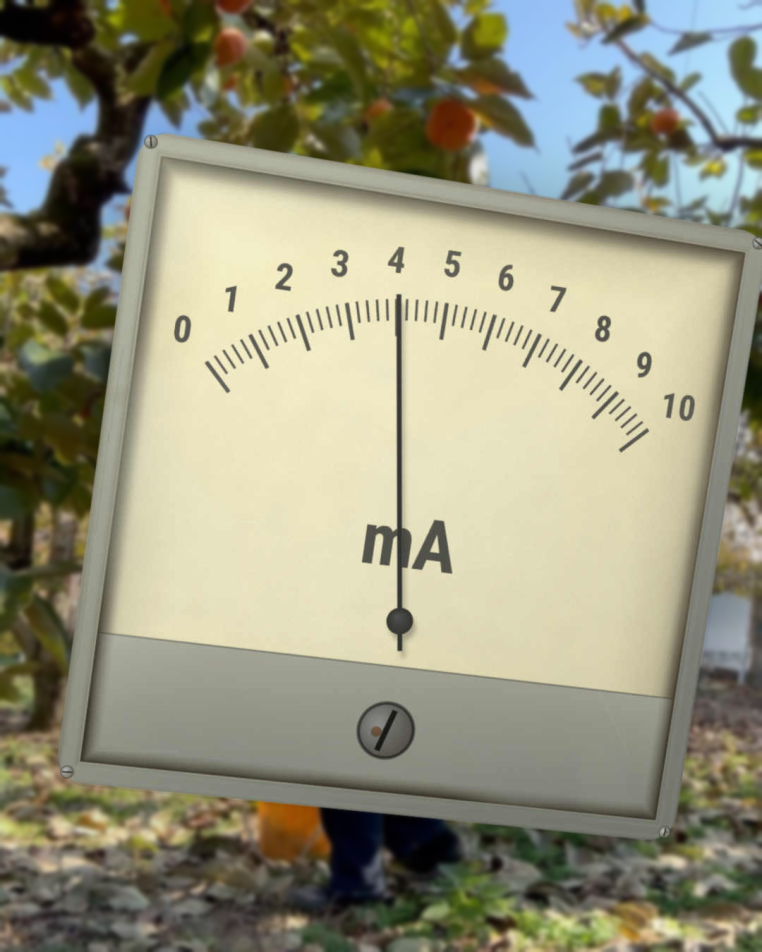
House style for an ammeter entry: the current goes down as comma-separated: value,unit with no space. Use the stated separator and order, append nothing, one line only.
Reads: 4,mA
